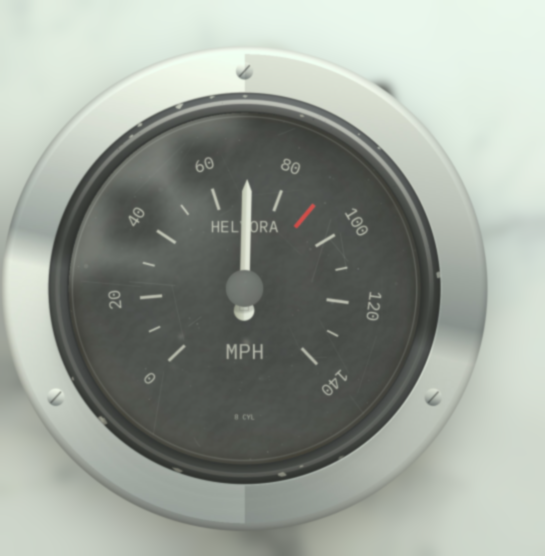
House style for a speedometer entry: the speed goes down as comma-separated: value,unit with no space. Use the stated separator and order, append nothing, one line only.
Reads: 70,mph
